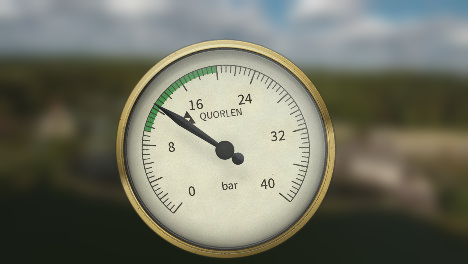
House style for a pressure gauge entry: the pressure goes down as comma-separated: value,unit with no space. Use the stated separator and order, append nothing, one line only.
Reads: 12.5,bar
